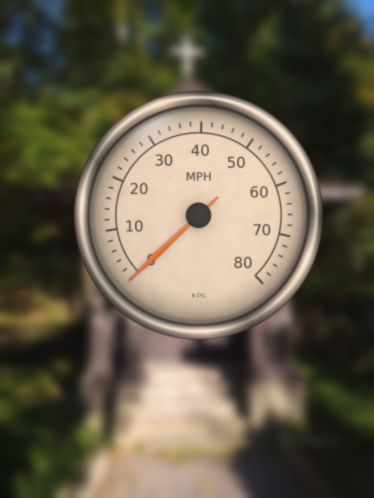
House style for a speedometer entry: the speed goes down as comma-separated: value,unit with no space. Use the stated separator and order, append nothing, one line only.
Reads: 0,mph
